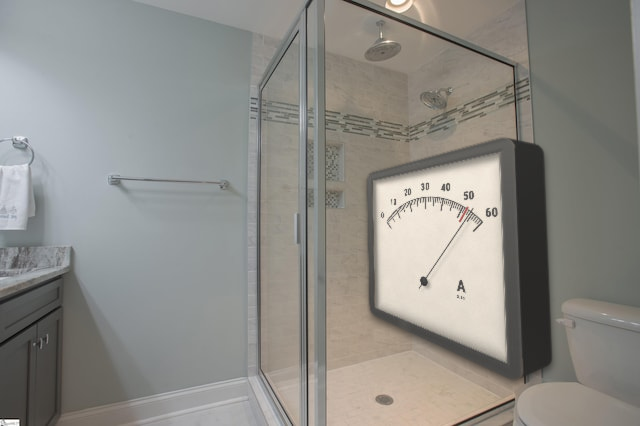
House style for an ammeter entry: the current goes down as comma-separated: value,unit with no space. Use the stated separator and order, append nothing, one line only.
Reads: 55,A
